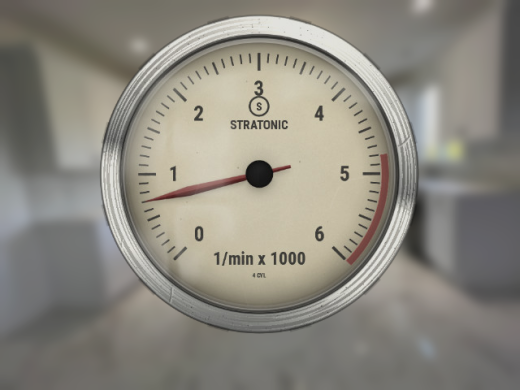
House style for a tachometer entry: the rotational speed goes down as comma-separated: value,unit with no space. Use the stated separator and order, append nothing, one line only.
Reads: 700,rpm
